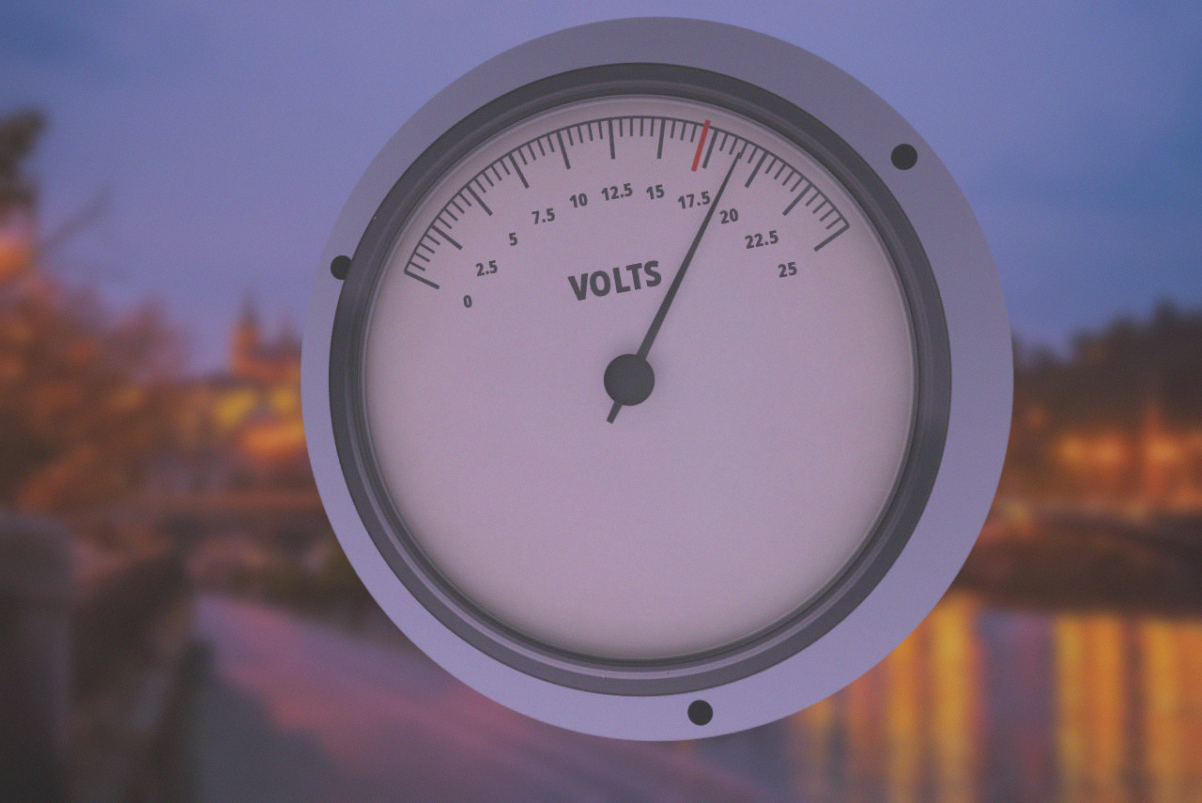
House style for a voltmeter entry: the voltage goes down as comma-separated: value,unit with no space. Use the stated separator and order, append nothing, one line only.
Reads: 19,V
